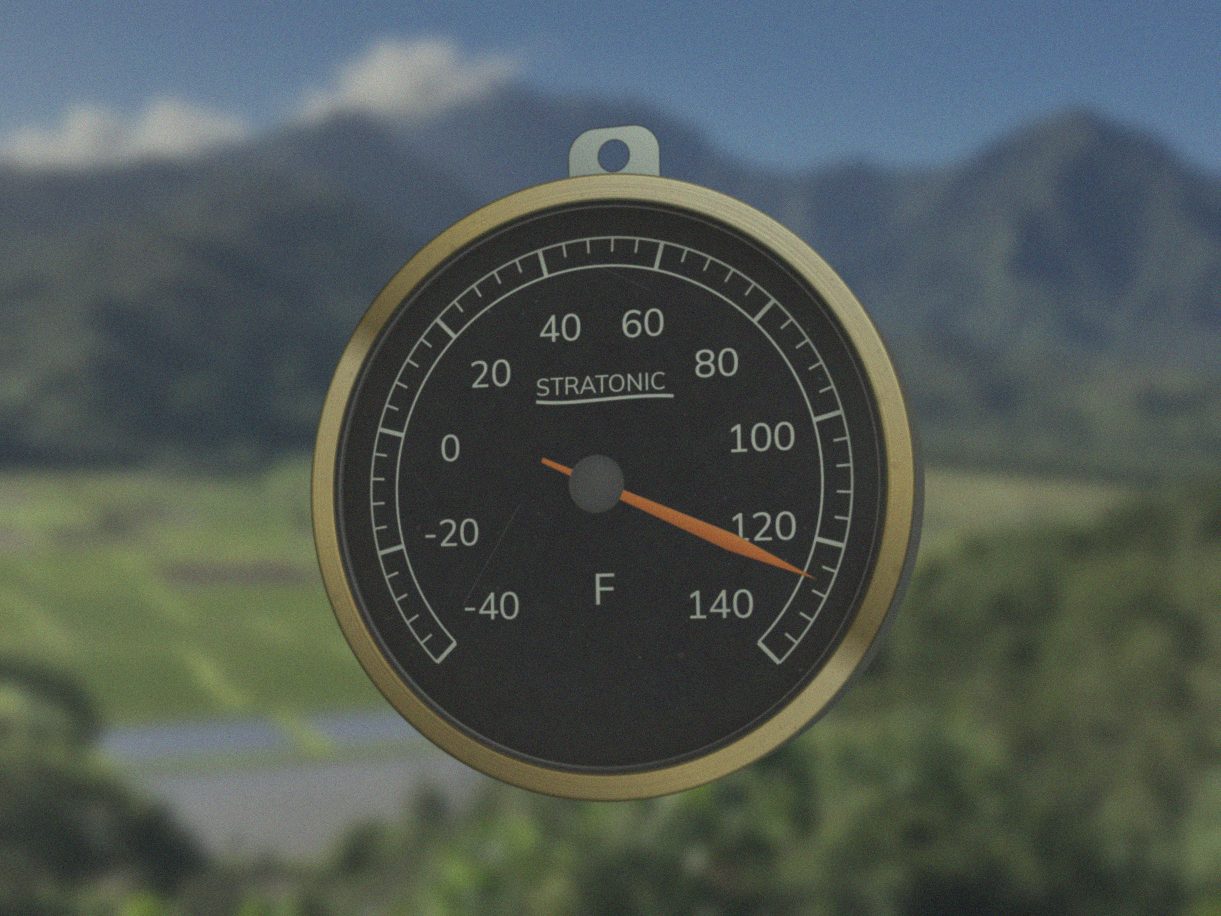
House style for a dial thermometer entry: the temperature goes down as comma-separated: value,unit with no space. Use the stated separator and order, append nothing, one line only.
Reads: 126,°F
